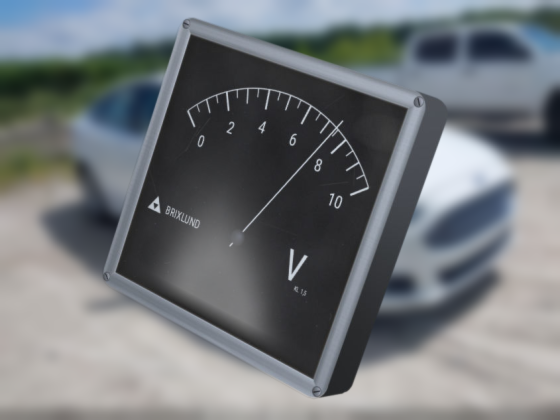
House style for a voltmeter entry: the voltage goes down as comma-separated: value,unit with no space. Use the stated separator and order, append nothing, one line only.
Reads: 7.5,V
